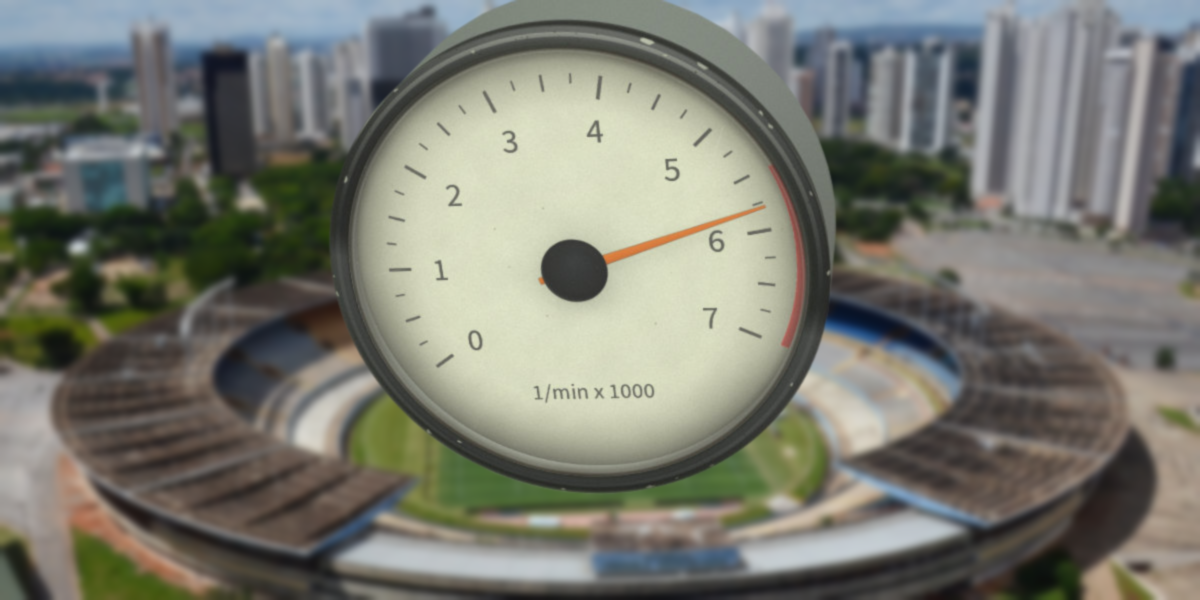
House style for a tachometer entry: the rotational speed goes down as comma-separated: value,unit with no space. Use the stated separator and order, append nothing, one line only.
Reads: 5750,rpm
